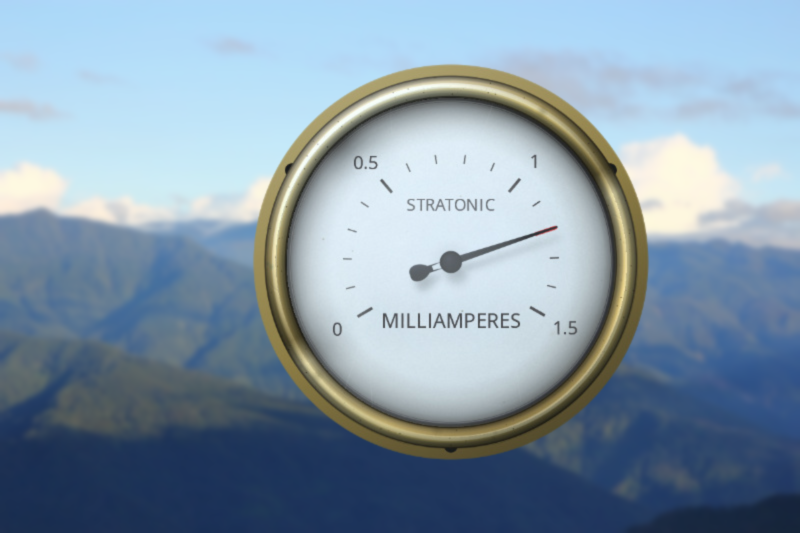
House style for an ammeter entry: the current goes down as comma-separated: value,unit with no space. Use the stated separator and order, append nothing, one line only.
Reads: 1.2,mA
